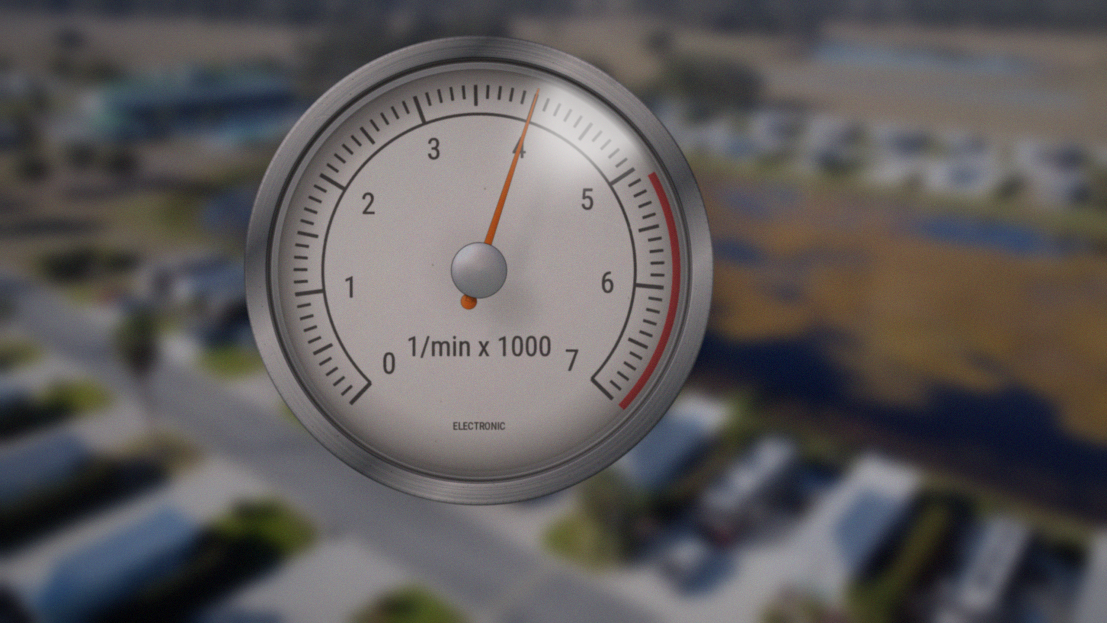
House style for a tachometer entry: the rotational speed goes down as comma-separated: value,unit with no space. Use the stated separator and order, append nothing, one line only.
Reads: 4000,rpm
